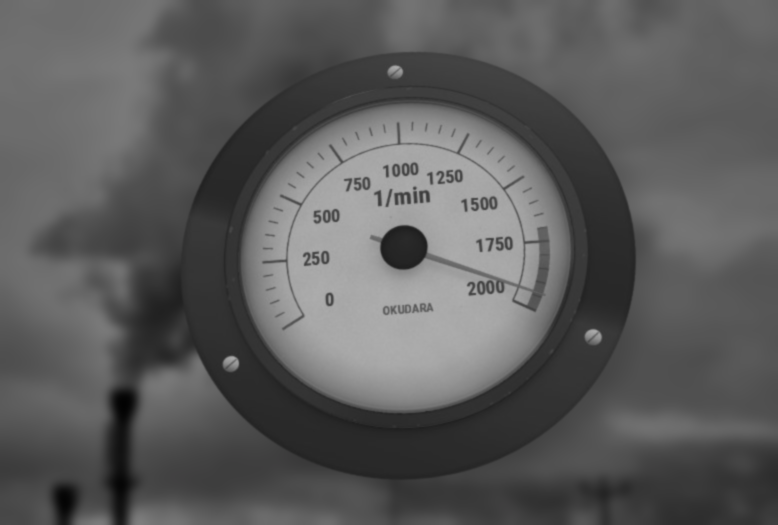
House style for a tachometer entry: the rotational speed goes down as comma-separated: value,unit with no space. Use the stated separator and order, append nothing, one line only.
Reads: 1950,rpm
